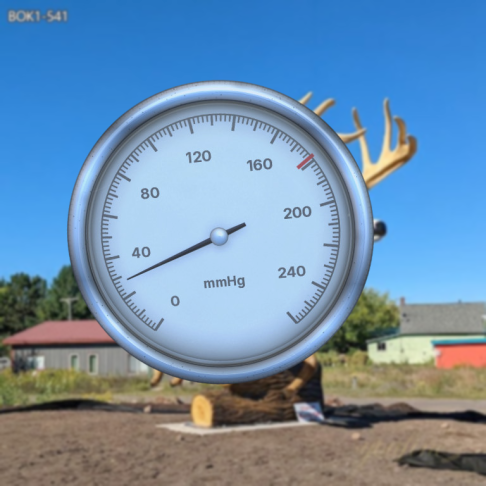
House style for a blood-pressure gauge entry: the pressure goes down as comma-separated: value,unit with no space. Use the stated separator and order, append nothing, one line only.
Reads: 28,mmHg
